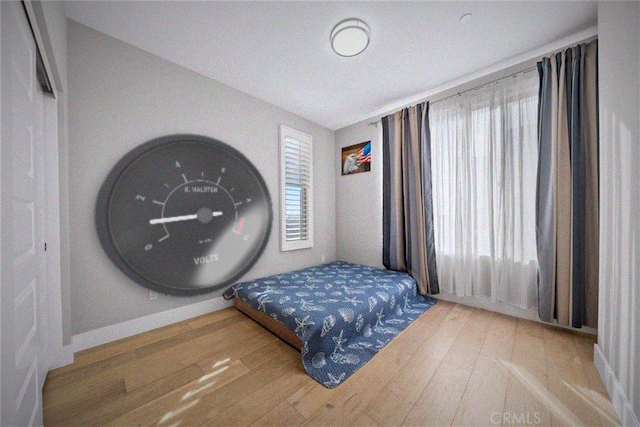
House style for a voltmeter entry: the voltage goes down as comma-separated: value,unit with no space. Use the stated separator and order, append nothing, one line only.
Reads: 1,V
